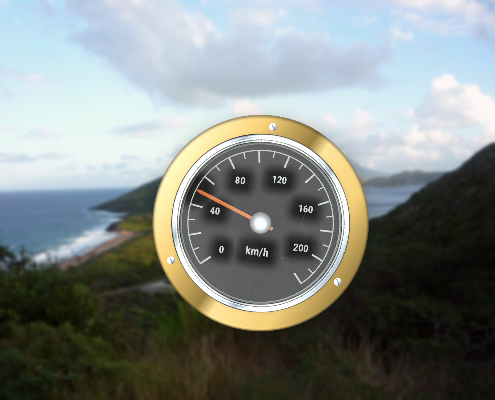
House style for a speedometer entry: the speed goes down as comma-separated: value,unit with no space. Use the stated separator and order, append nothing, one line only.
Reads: 50,km/h
